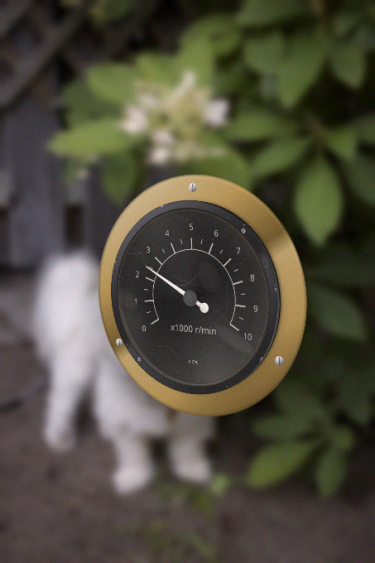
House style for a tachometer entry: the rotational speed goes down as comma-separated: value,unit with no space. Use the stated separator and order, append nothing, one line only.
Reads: 2500,rpm
